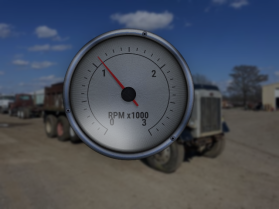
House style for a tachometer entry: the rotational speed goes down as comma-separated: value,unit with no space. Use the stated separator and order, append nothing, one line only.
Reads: 1100,rpm
